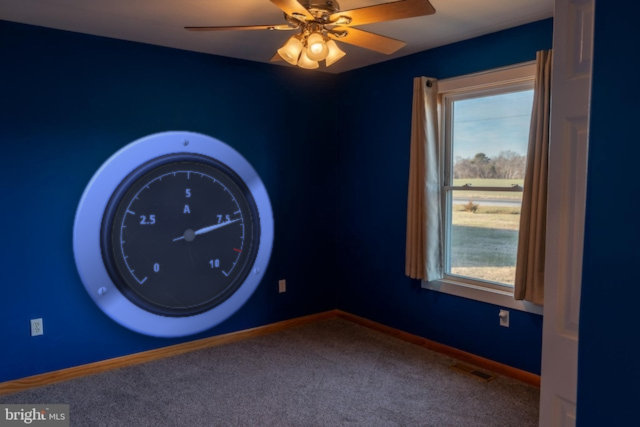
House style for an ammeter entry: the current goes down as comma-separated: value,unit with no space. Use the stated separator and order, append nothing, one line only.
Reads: 7.75,A
